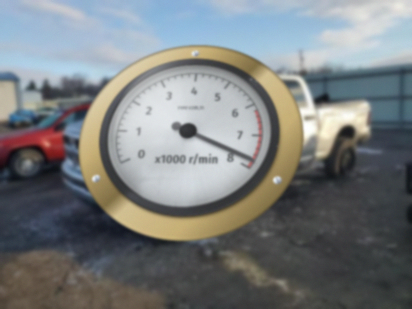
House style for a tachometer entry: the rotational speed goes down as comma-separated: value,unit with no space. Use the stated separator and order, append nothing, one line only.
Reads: 7800,rpm
